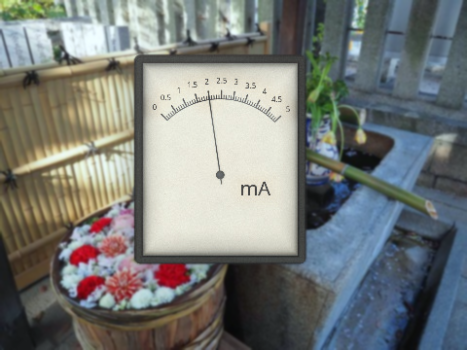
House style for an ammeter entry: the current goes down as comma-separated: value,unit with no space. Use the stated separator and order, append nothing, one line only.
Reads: 2,mA
